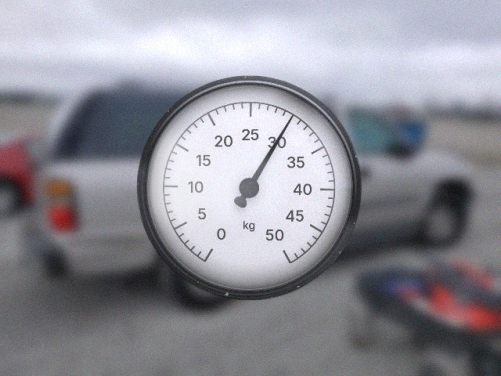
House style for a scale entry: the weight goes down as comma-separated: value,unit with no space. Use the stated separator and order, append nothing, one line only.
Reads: 30,kg
